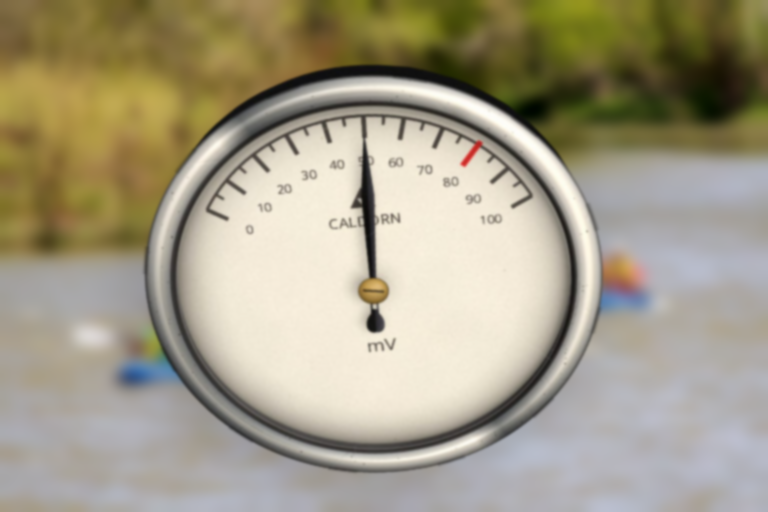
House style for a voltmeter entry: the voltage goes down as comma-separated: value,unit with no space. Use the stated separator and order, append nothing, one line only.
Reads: 50,mV
